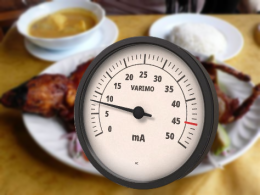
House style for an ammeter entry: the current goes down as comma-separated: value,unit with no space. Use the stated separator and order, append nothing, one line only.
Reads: 8,mA
